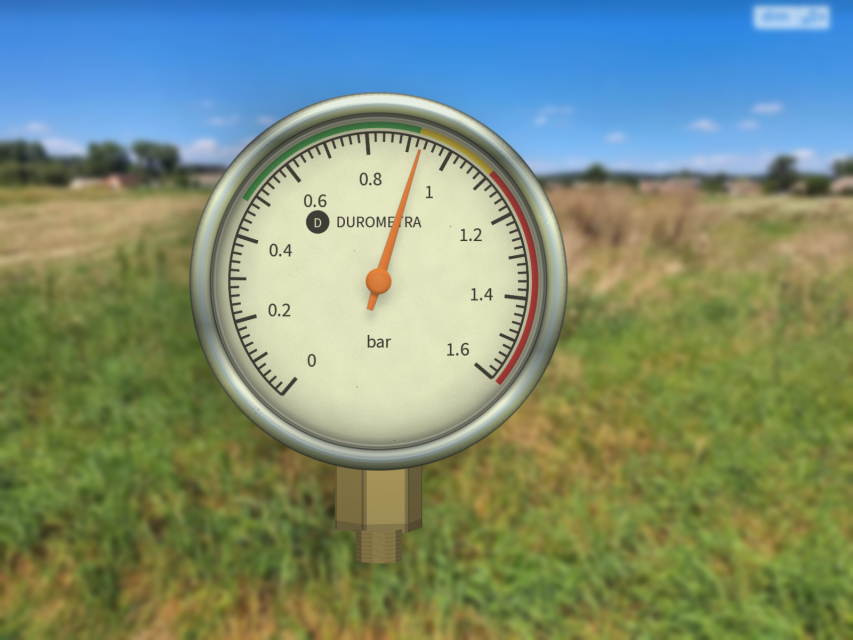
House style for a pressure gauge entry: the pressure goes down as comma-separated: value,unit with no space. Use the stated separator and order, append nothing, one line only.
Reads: 0.93,bar
